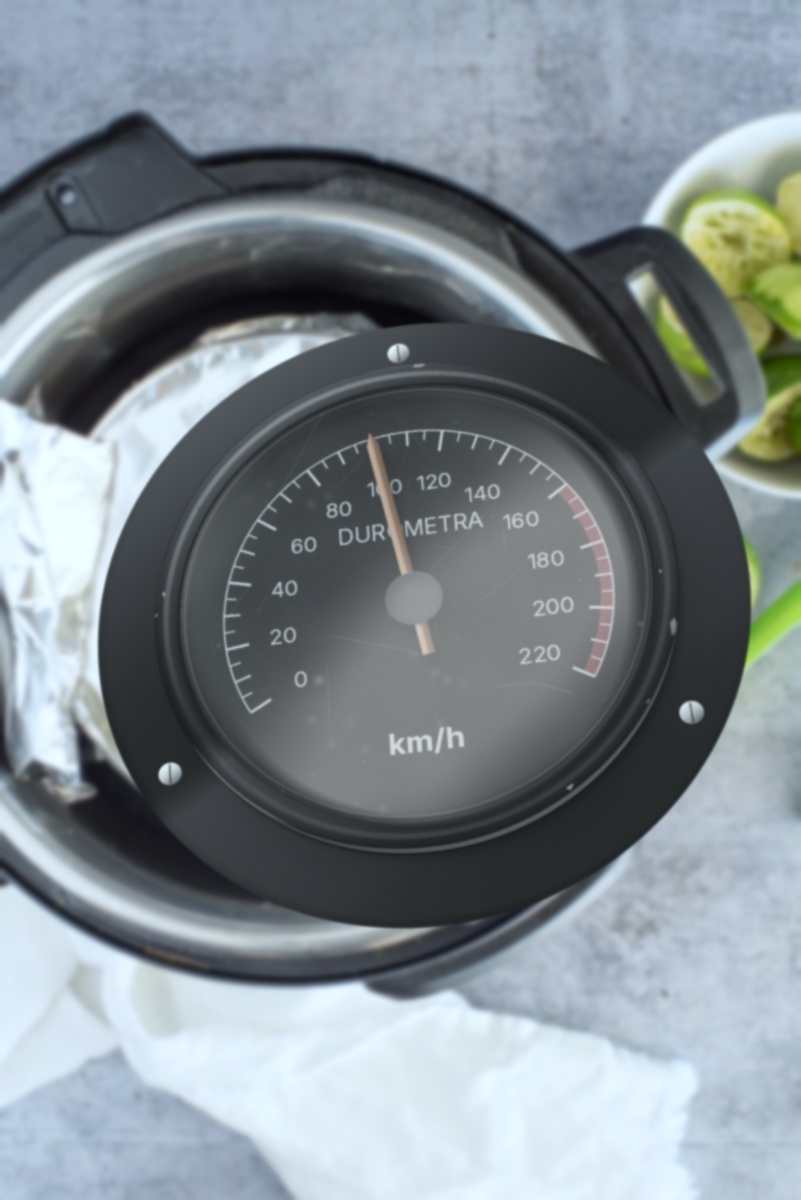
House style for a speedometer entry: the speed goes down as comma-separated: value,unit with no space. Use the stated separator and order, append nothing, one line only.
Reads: 100,km/h
